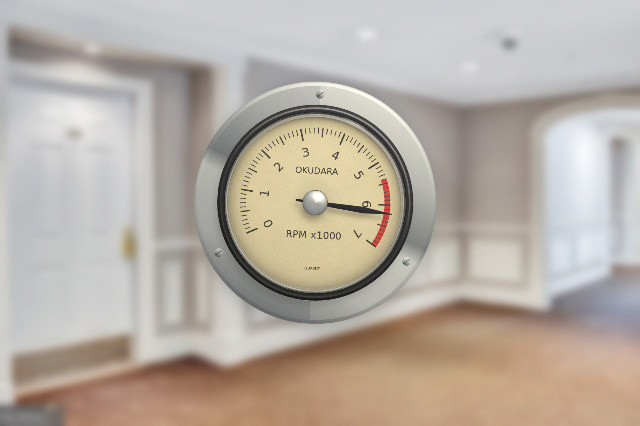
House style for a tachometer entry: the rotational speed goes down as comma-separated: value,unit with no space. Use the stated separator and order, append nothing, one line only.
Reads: 6200,rpm
